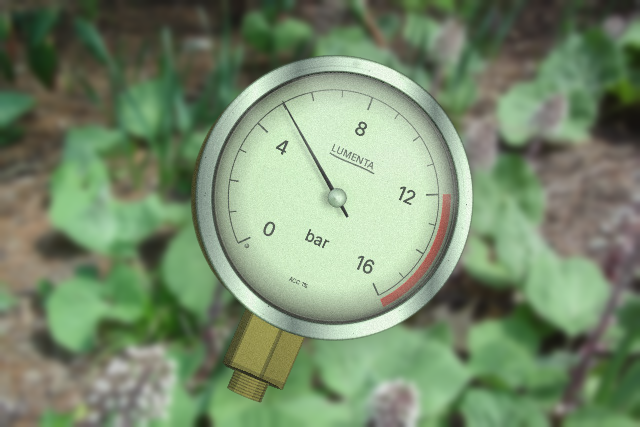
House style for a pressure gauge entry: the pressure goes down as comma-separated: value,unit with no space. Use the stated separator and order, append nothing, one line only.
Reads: 5,bar
